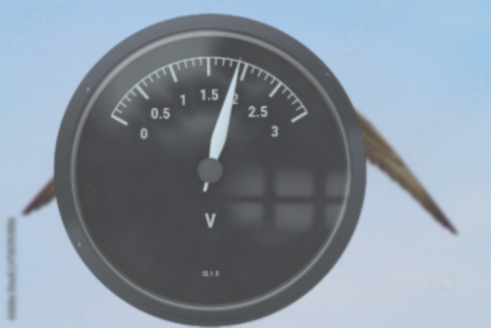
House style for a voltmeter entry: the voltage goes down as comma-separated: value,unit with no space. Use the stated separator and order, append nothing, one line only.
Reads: 1.9,V
